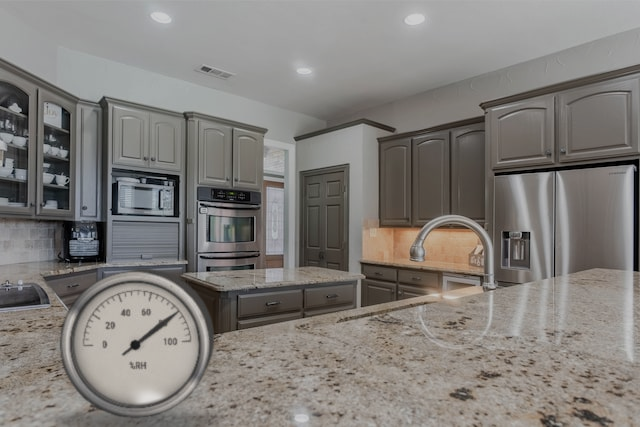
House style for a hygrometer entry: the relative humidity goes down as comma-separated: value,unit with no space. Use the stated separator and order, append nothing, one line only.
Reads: 80,%
